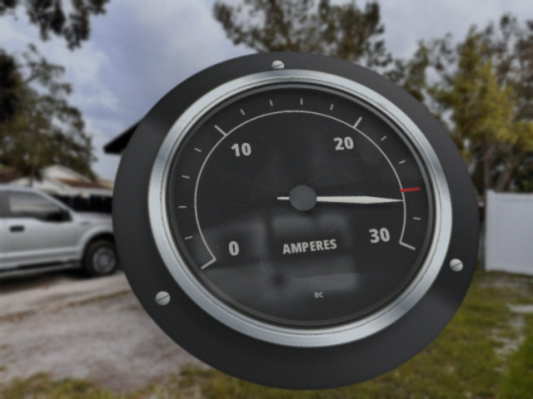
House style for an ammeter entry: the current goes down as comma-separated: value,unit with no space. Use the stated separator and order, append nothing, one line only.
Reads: 27,A
